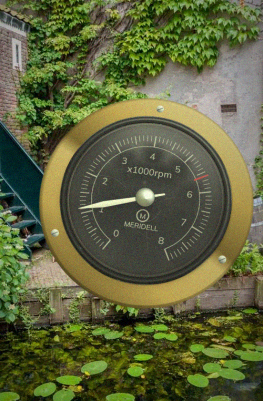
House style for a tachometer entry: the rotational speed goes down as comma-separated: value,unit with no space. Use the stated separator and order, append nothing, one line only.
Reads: 1100,rpm
